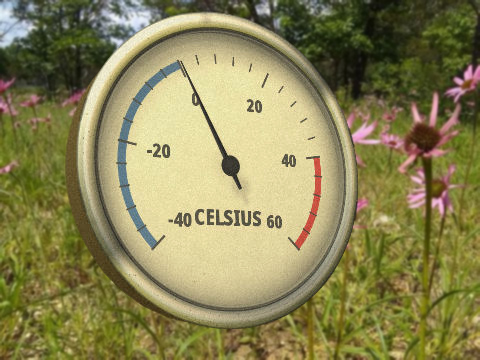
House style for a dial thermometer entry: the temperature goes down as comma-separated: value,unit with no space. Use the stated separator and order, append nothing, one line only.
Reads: 0,°C
